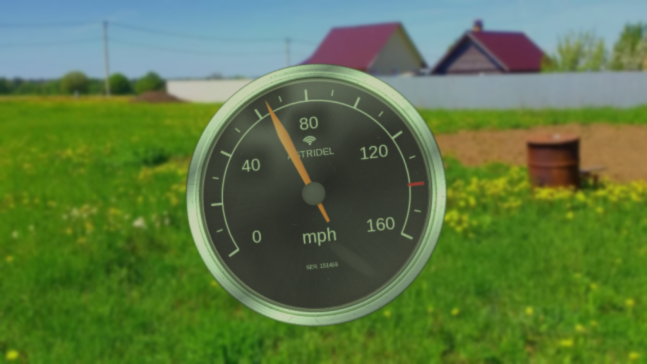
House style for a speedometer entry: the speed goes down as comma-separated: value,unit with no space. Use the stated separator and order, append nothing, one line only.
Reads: 65,mph
